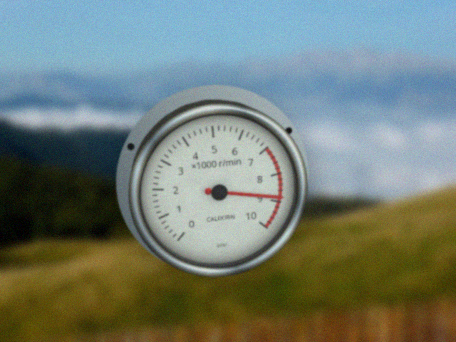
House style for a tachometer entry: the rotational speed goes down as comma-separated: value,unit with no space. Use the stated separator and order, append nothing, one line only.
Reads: 8800,rpm
